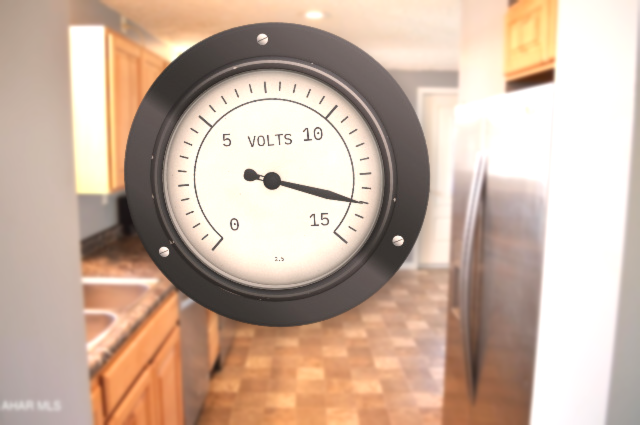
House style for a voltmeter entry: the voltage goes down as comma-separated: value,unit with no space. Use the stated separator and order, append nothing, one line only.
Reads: 13.5,V
